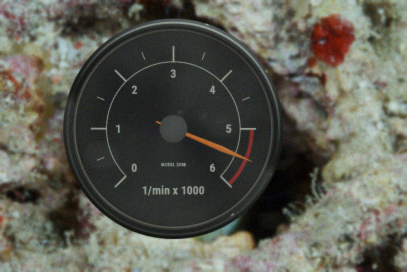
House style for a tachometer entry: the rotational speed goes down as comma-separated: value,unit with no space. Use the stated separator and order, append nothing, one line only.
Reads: 5500,rpm
